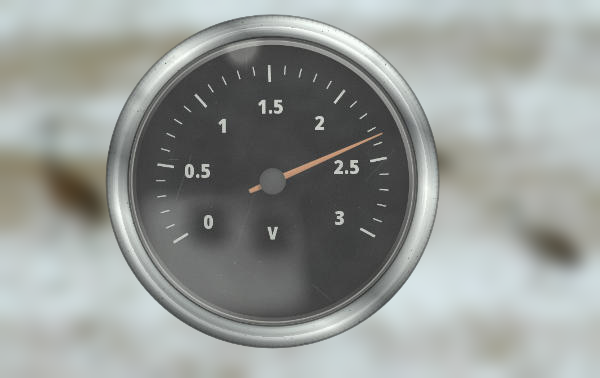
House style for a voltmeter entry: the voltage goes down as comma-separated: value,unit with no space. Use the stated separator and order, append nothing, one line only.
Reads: 2.35,V
